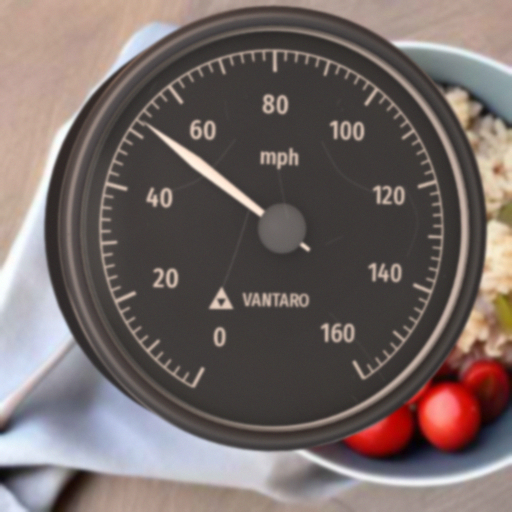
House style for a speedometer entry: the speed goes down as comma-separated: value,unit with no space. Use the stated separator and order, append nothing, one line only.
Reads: 52,mph
